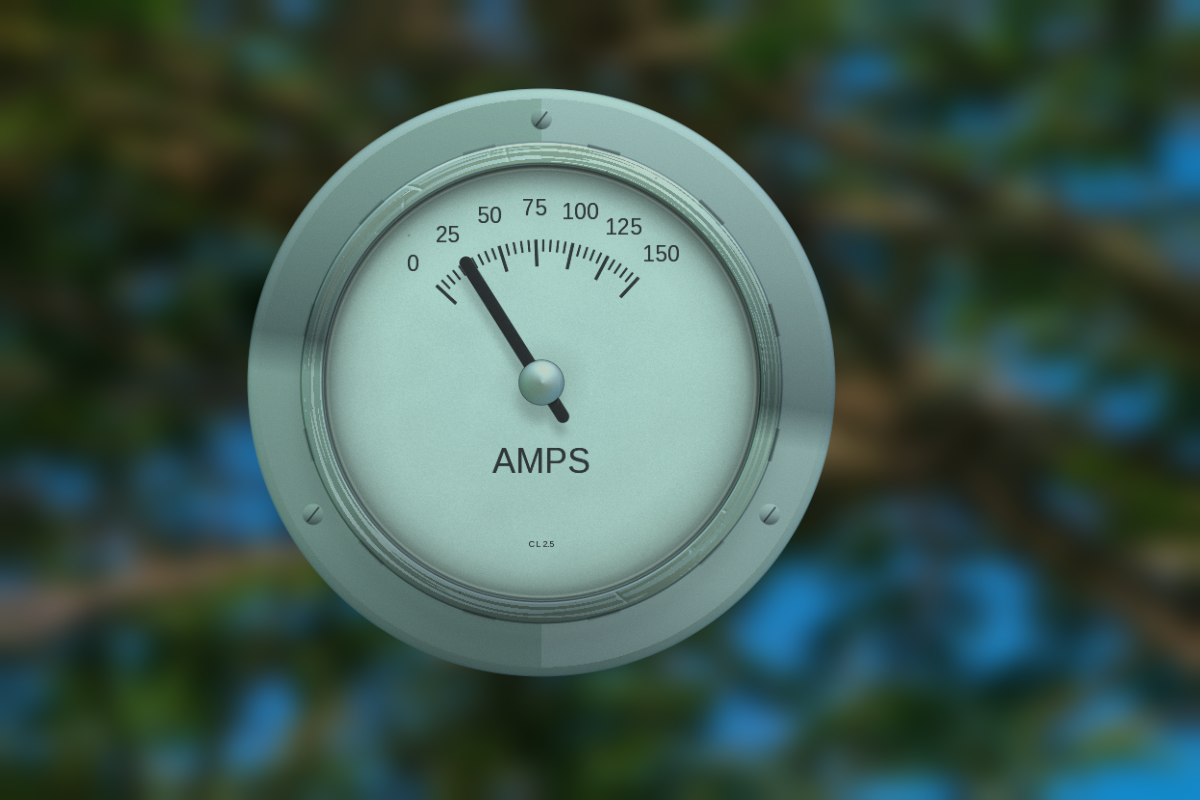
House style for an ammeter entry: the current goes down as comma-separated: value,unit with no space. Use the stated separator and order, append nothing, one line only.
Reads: 25,A
